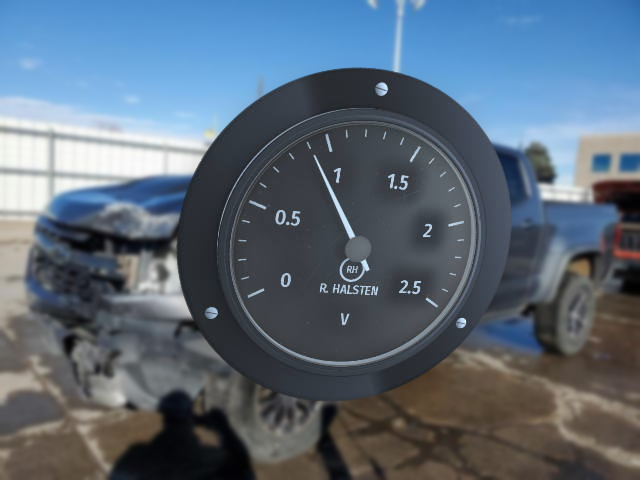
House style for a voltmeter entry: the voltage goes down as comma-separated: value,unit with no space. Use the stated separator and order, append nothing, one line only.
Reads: 0.9,V
